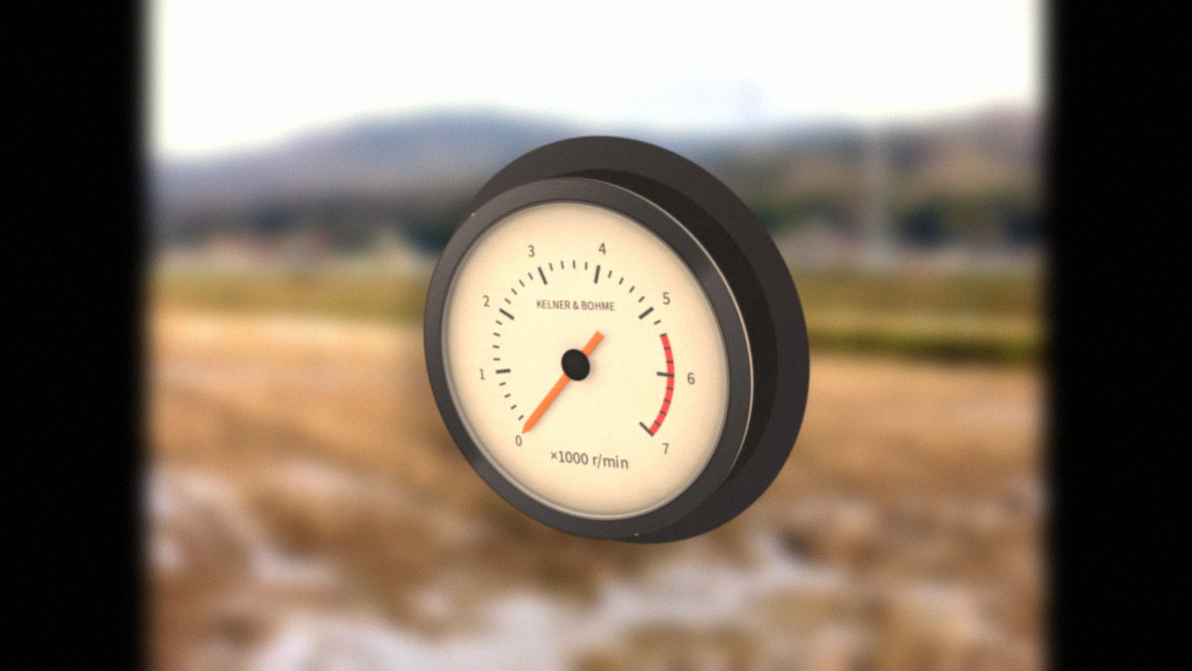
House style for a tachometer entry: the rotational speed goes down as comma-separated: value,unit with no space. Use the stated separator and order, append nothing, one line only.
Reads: 0,rpm
